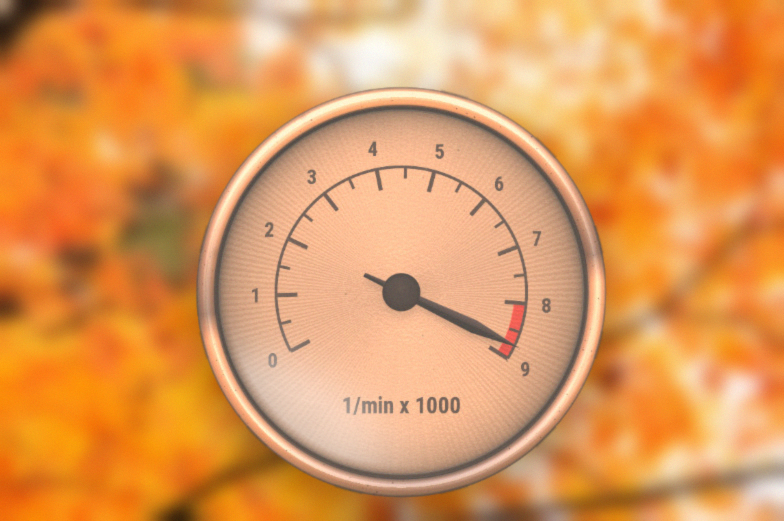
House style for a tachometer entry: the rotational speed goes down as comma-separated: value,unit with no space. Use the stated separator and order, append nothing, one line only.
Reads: 8750,rpm
